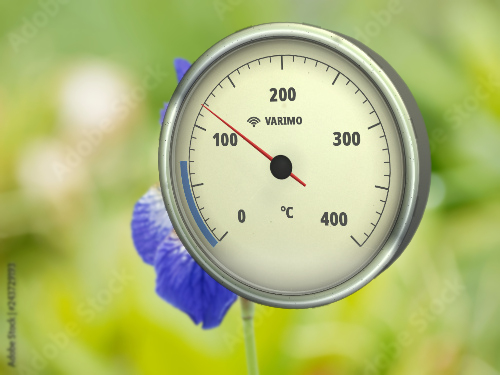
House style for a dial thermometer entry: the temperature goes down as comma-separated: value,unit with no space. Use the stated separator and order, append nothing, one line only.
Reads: 120,°C
